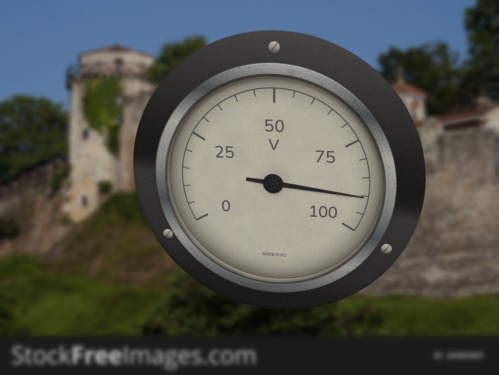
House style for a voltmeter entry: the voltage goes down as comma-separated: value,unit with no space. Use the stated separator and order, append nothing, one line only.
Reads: 90,V
